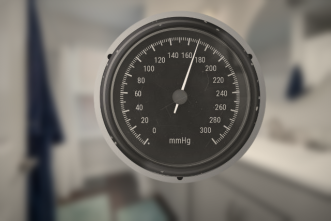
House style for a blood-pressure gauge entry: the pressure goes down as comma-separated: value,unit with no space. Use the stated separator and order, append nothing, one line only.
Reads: 170,mmHg
